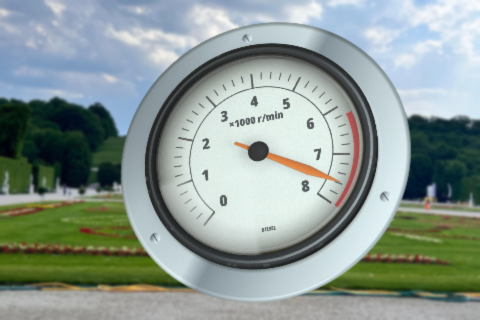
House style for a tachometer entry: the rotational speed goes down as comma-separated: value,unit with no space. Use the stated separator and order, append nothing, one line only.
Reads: 7600,rpm
